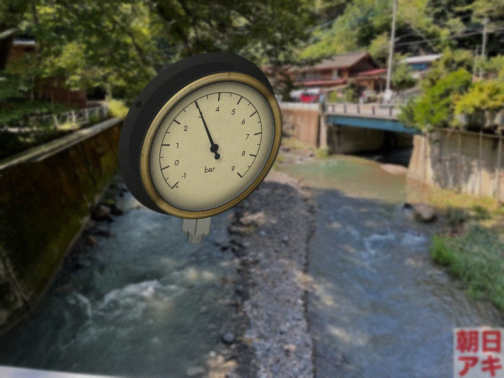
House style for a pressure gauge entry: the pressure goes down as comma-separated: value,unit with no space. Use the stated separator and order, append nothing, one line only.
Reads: 3,bar
